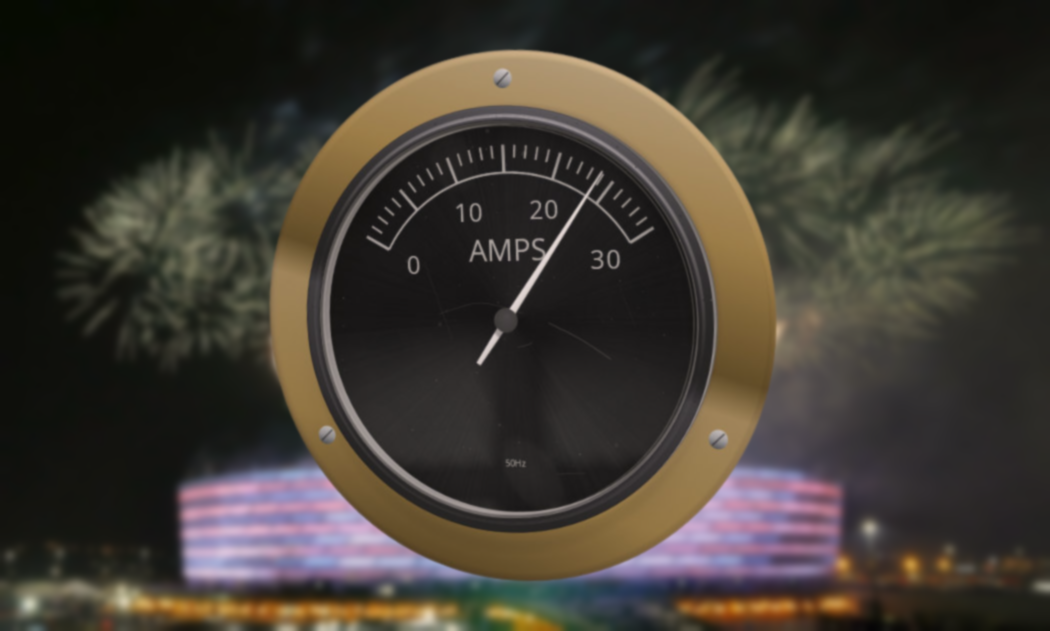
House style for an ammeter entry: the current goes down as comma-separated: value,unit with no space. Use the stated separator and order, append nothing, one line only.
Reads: 24,A
